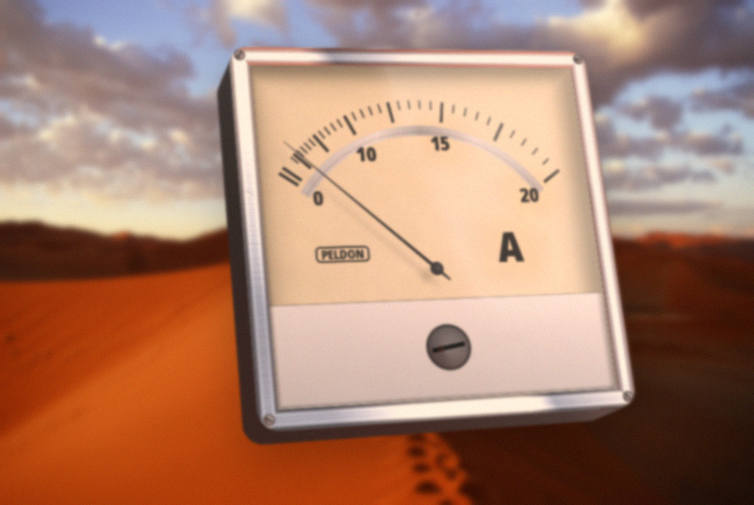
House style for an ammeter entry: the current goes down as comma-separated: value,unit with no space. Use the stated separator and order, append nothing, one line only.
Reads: 5,A
